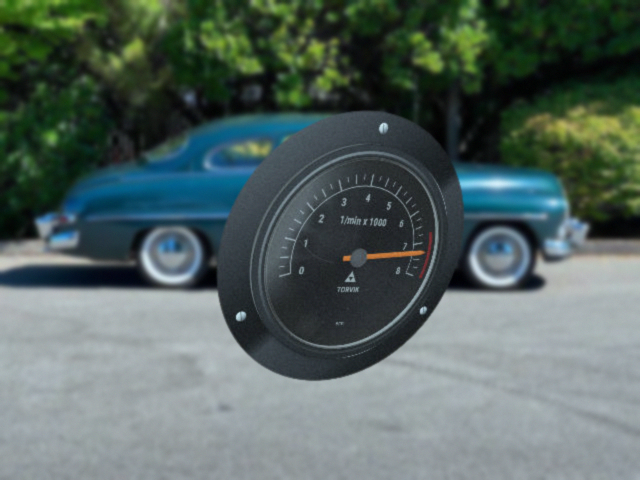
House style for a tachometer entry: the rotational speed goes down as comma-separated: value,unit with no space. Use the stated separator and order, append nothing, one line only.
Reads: 7250,rpm
